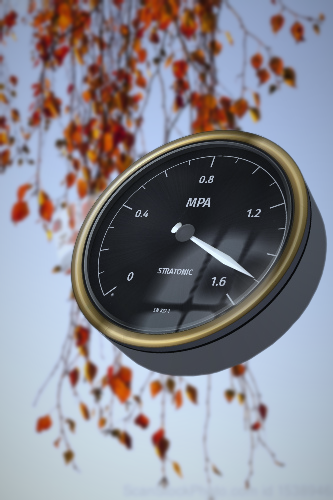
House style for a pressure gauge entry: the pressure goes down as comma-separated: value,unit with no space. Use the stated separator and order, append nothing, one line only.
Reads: 1.5,MPa
